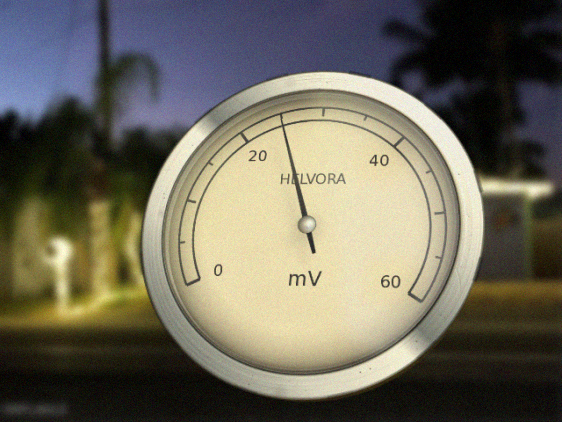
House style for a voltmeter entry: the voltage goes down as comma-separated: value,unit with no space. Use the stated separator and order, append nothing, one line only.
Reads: 25,mV
